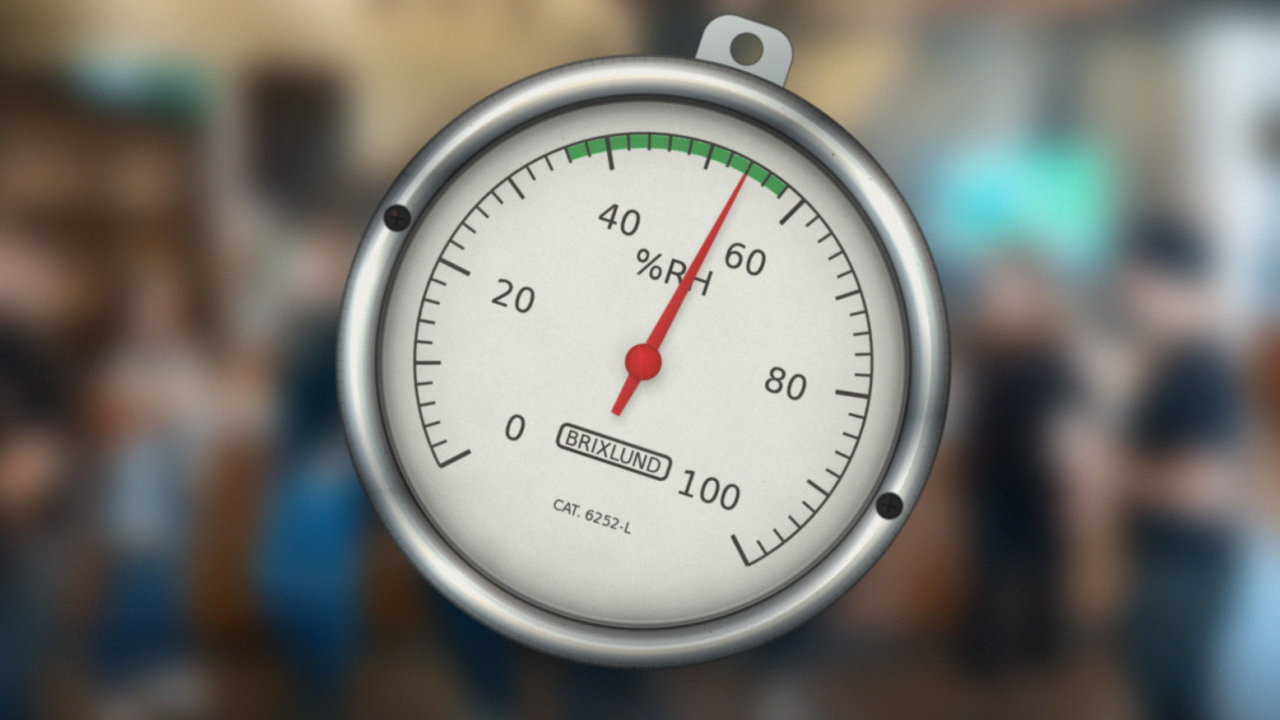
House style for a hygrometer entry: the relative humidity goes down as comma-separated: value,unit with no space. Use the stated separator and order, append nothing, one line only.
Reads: 54,%
